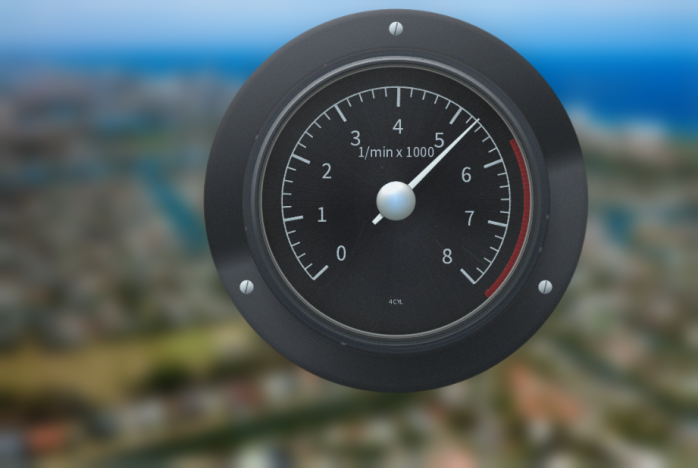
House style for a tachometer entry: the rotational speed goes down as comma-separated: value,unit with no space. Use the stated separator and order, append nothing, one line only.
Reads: 5300,rpm
